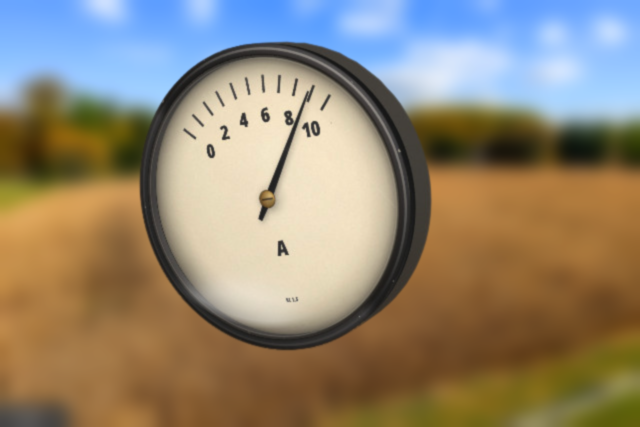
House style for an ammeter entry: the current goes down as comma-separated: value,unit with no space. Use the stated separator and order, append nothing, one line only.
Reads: 9,A
